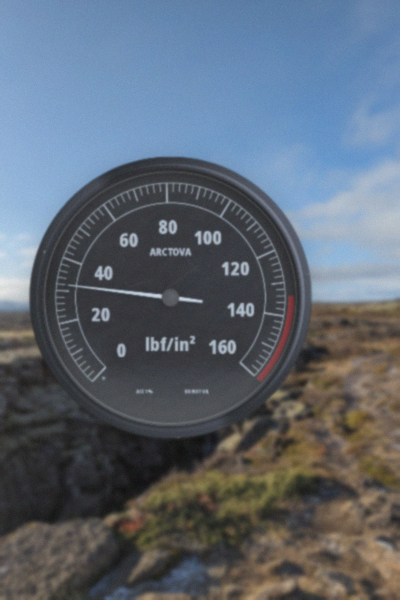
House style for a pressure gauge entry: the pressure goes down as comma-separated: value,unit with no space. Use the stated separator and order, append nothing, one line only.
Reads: 32,psi
